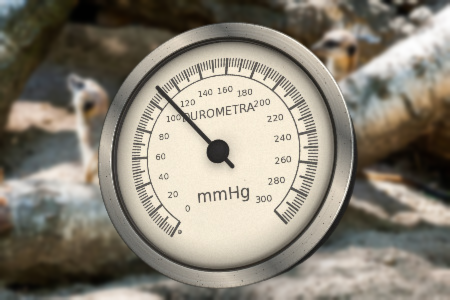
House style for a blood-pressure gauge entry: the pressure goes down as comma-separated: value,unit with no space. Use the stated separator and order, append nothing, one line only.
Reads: 110,mmHg
